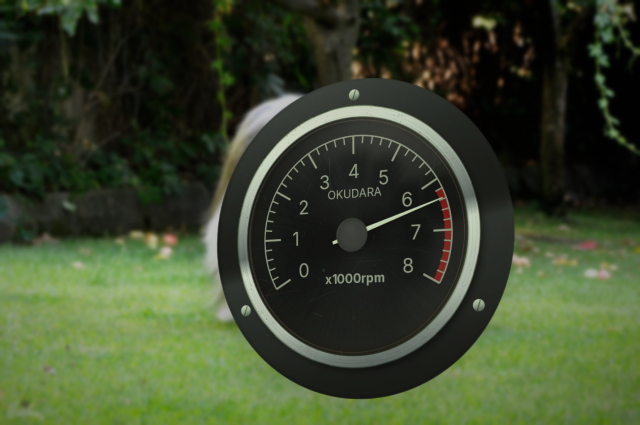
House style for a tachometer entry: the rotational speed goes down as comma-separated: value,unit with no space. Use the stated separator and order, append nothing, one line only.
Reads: 6400,rpm
